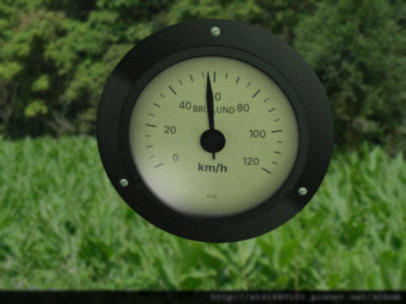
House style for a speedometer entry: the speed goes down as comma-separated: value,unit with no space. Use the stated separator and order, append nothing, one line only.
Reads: 57.5,km/h
